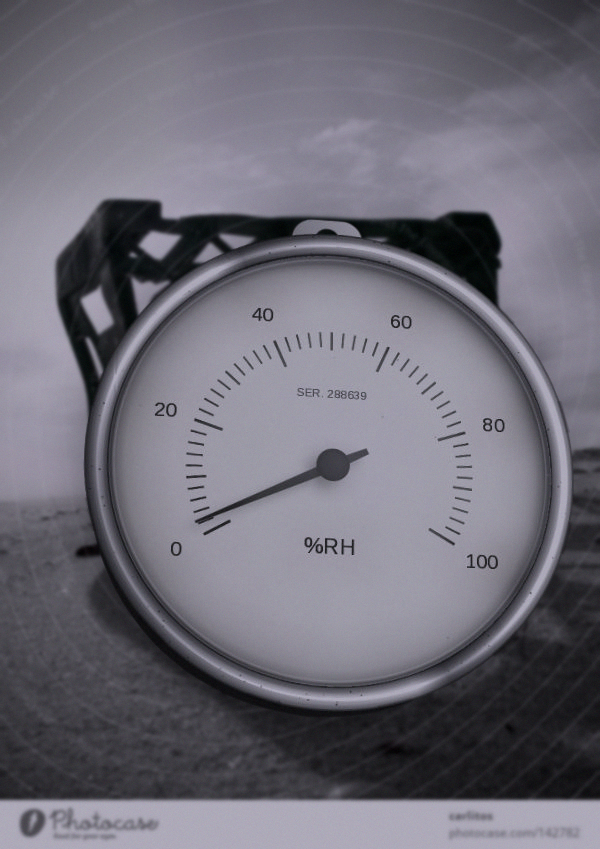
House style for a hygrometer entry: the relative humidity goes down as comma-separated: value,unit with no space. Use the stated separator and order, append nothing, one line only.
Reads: 2,%
